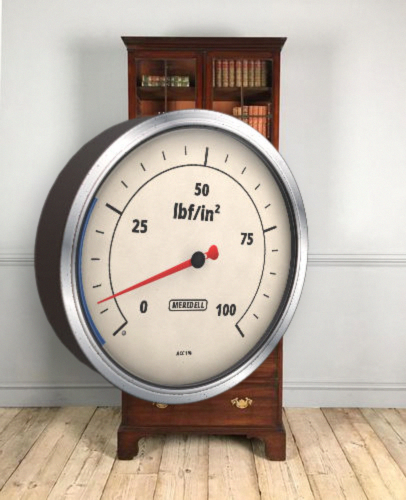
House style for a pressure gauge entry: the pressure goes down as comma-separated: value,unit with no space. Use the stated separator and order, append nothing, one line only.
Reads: 7.5,psi
